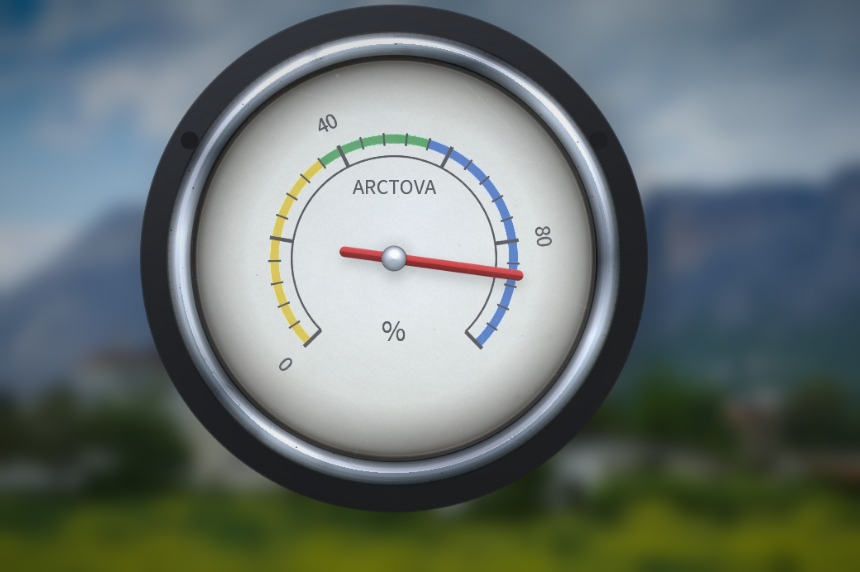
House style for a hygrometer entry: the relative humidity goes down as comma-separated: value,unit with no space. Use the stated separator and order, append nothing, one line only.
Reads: 86,%
